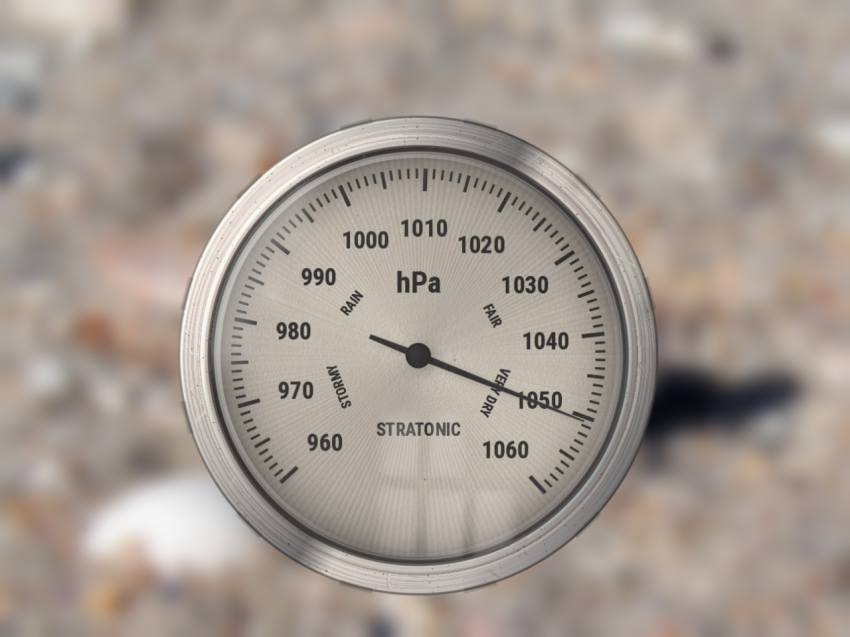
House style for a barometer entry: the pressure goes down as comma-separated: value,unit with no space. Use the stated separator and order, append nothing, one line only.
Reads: 1050.5,hPa
